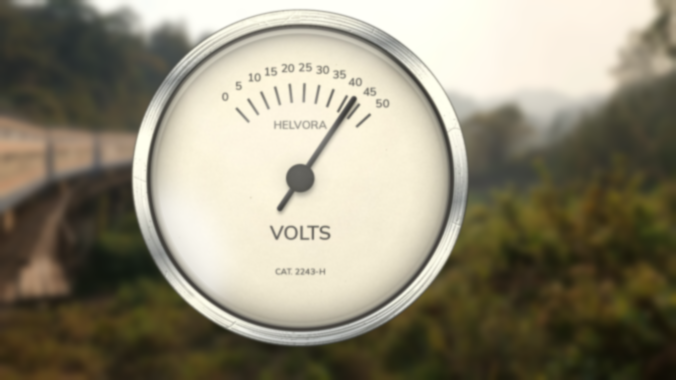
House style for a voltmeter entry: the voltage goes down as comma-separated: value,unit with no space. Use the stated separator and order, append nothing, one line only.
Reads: 42.5,V
